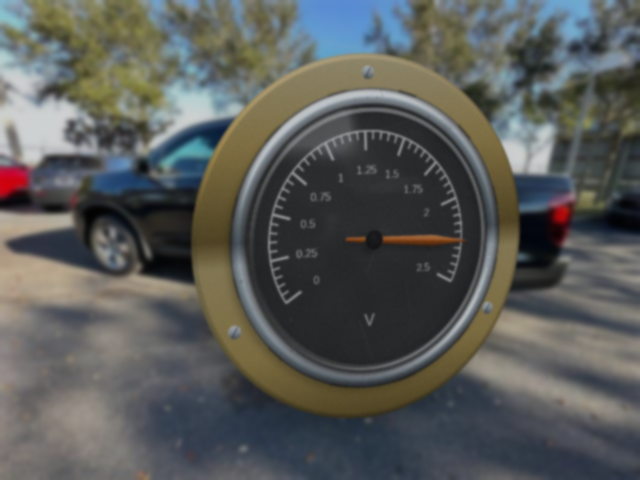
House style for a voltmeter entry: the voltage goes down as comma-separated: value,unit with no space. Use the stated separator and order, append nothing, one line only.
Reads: 2.25,V
